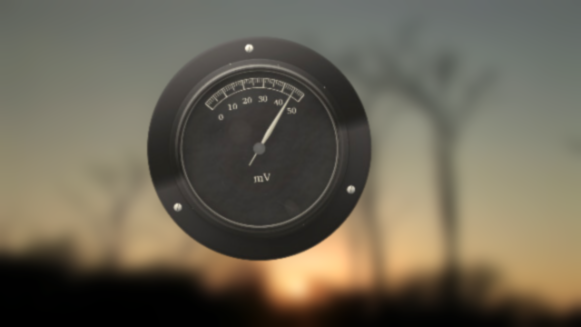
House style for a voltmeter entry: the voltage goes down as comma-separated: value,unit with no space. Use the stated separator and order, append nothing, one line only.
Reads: 45,mV
